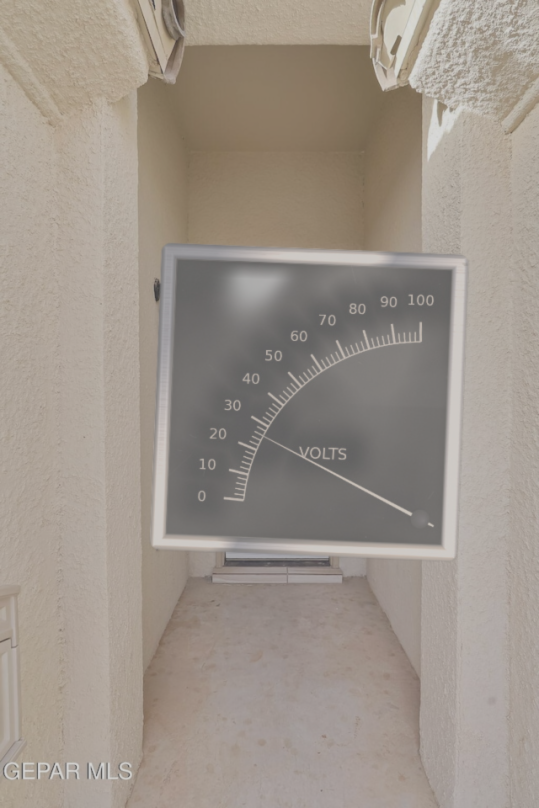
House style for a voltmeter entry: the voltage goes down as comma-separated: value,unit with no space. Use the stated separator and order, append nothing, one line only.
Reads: 26,V
